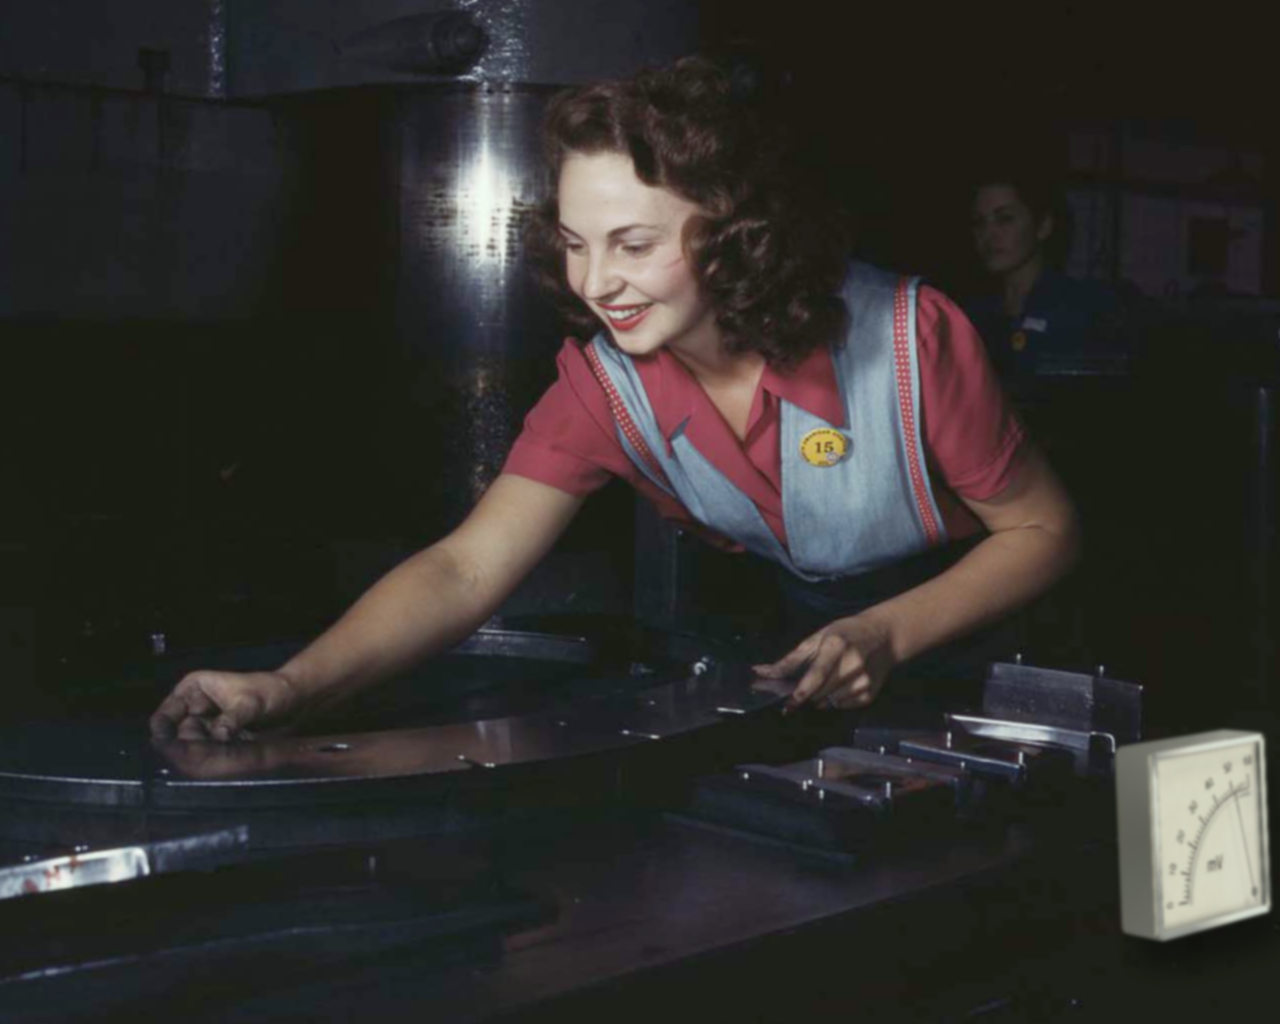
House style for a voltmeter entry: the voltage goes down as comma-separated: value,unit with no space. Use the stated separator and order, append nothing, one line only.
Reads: 50,mV
